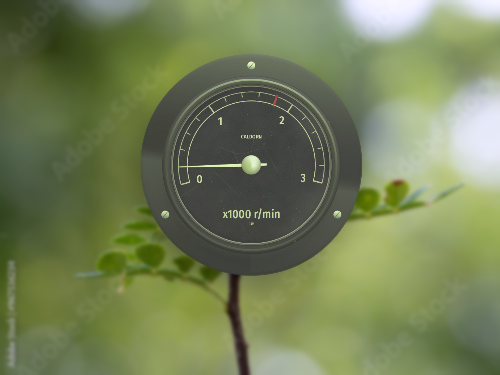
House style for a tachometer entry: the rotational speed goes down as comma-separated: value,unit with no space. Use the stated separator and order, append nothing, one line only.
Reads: 200,rpm
